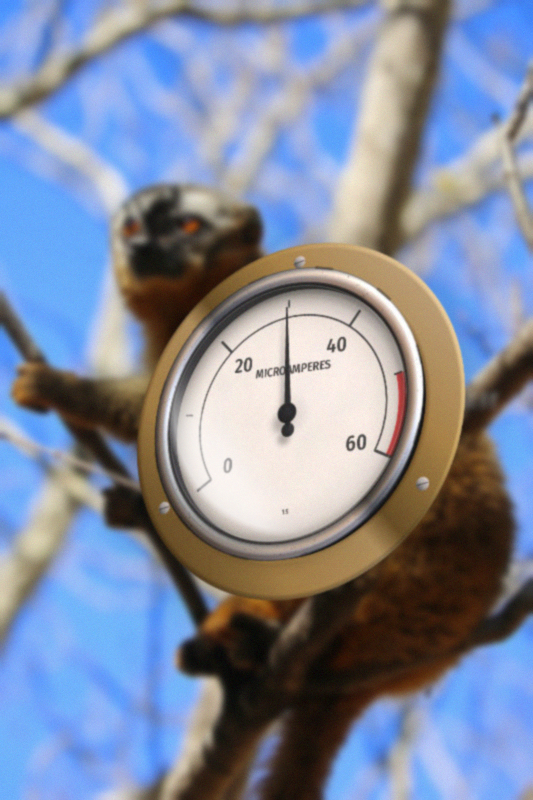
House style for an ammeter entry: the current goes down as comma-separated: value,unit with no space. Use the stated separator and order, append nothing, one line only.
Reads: 30,µA
